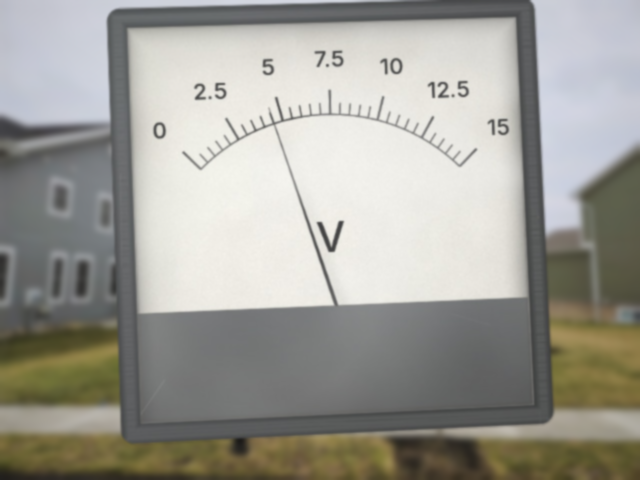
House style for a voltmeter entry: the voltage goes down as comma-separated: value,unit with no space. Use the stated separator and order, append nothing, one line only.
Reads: 4.5,V
